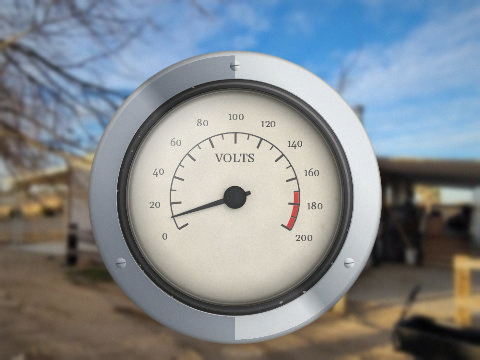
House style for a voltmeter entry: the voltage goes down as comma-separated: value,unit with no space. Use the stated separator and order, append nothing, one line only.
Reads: 10,V
